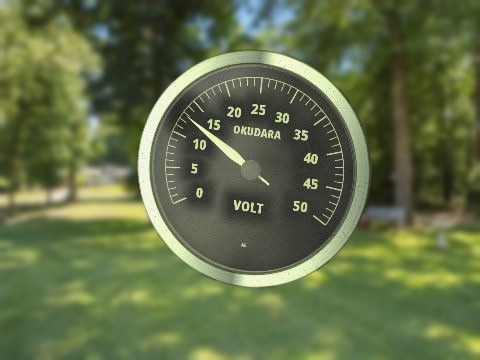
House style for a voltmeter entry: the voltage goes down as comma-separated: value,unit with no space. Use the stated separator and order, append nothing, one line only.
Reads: 13,V
